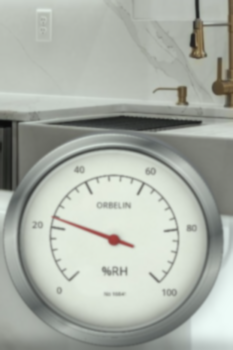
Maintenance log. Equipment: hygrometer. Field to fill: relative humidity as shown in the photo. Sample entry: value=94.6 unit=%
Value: value=24 unit=%
